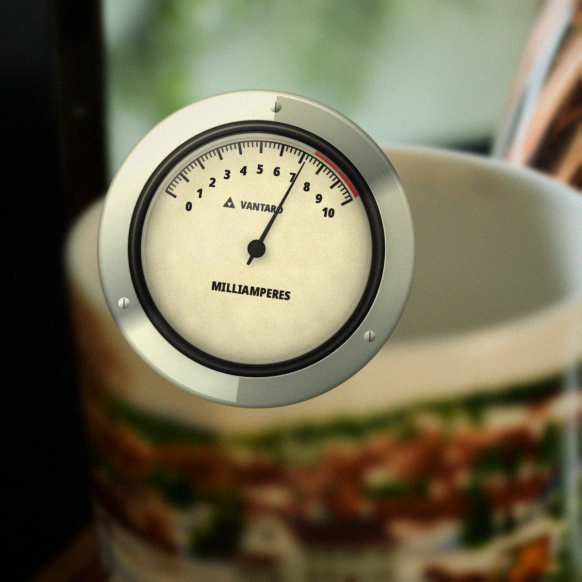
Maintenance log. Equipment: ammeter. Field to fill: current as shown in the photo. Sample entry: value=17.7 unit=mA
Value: value=7.2 unit=mA
